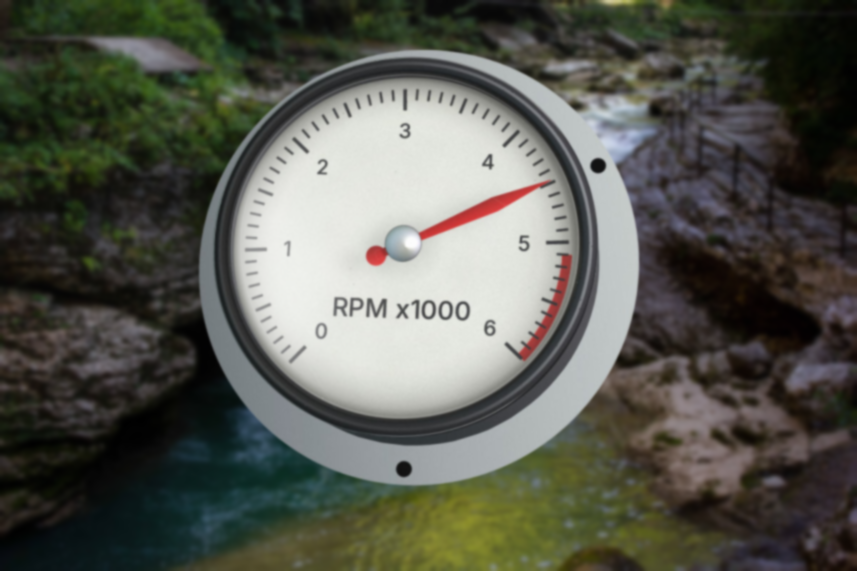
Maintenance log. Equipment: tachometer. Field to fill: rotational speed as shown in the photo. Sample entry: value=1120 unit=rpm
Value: value=4500 unit=rpm
